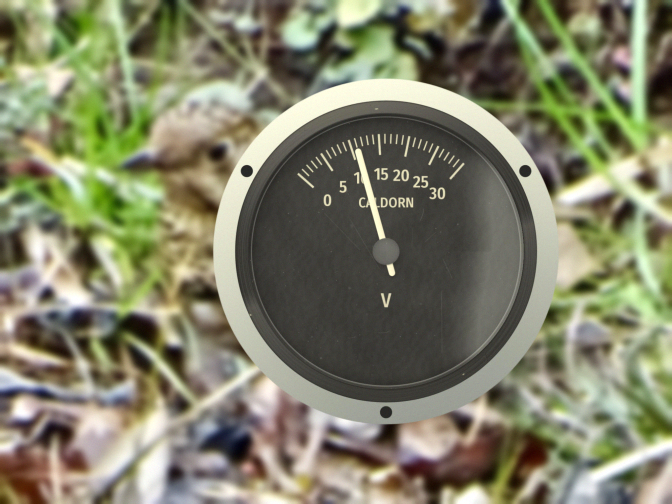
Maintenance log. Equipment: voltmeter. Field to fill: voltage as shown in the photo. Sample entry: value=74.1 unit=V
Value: value=11 unit=V
